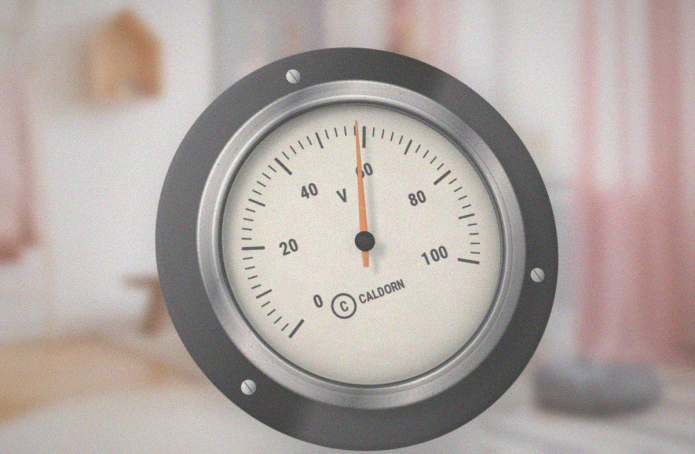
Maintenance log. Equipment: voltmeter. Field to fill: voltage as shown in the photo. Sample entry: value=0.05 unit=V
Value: value=58 unit=V
